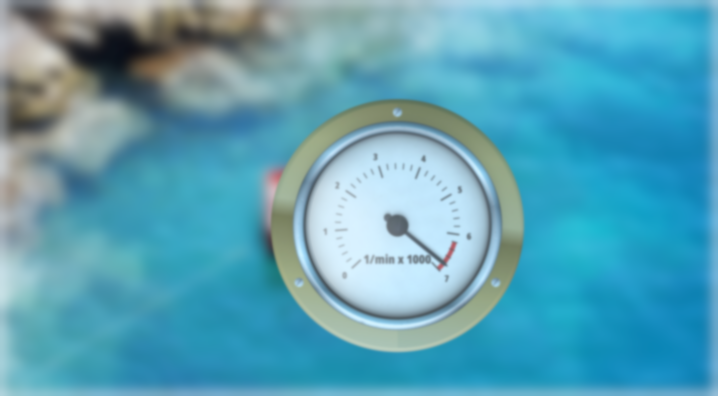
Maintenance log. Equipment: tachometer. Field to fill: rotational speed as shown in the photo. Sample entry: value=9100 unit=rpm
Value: value=6800 unit=rpm
